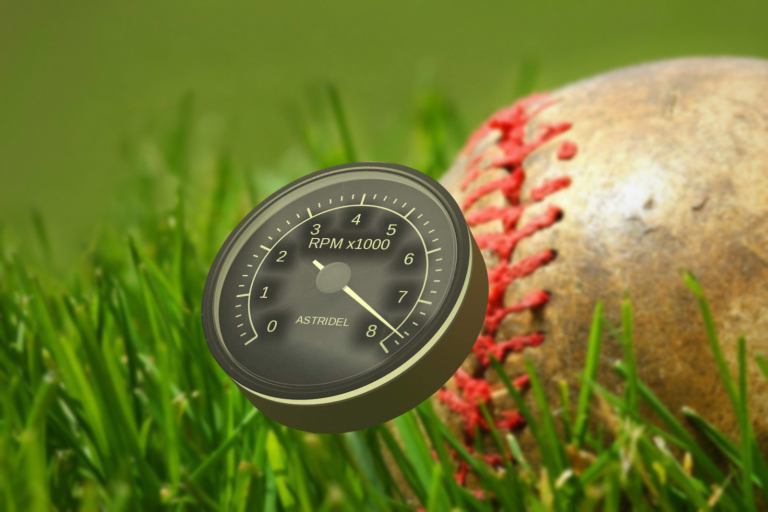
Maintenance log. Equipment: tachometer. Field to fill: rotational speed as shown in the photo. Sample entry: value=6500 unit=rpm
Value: value=7700 unit=rpm
